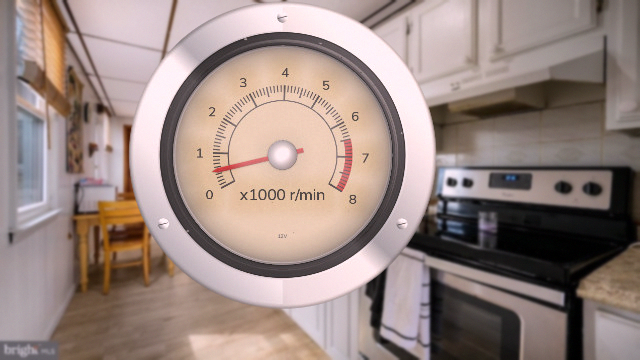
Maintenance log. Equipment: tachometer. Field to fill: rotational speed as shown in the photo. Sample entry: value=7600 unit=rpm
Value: value=500 unit=rpm
